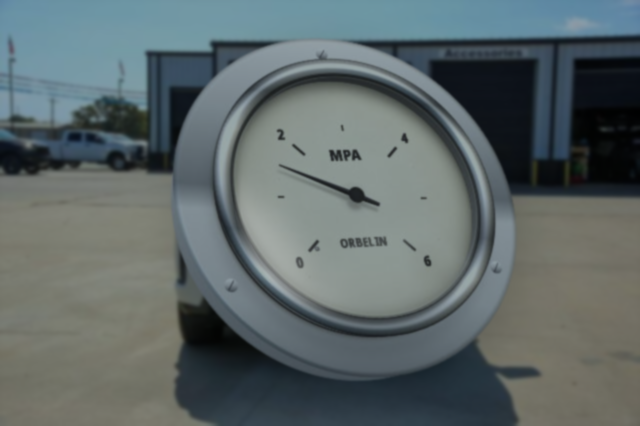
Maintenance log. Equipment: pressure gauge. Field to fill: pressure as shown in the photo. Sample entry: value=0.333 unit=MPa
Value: value=1.5 unit=MPa
